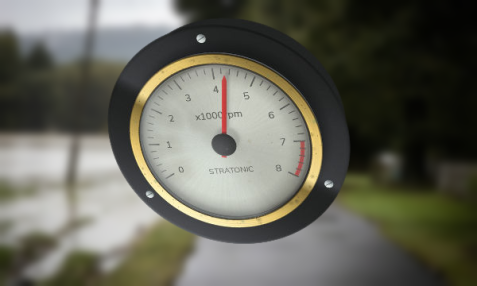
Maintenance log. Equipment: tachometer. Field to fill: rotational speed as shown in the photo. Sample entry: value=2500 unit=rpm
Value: value=4300 unit=rpm
